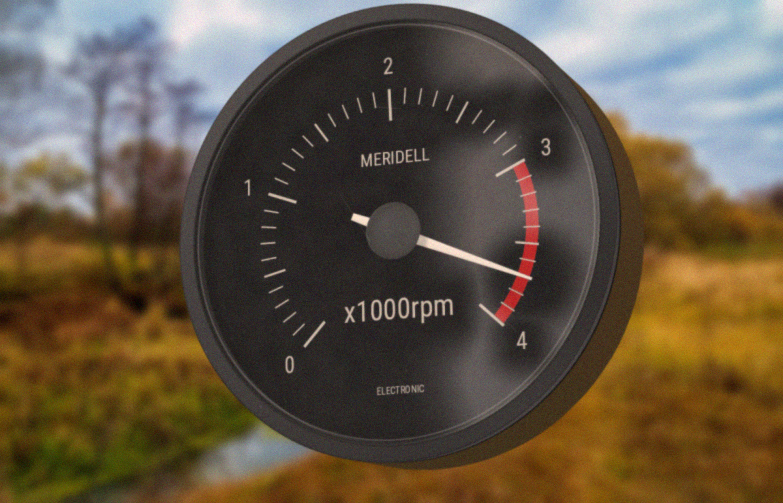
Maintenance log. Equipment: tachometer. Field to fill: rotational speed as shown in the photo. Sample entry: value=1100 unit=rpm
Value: value=3700 unit=rpm
